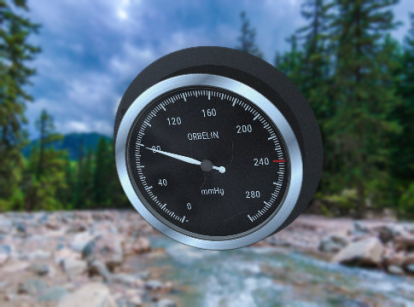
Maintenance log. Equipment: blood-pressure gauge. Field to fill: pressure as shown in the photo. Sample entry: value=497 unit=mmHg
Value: value=80 unit=mmHg
